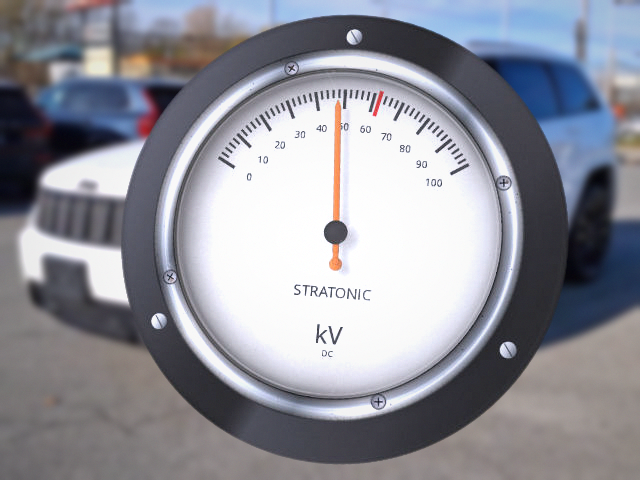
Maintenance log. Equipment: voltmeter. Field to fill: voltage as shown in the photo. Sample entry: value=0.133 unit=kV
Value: value=48 unit=kV
